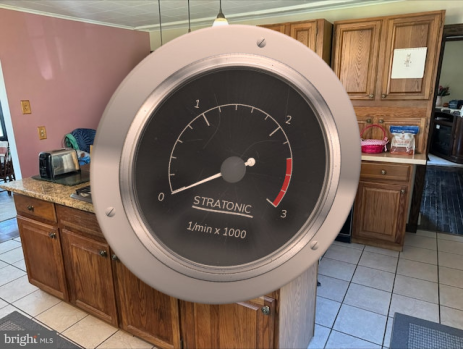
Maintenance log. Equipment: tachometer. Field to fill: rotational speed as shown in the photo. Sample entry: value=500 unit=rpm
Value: value=0 unit=rpm
